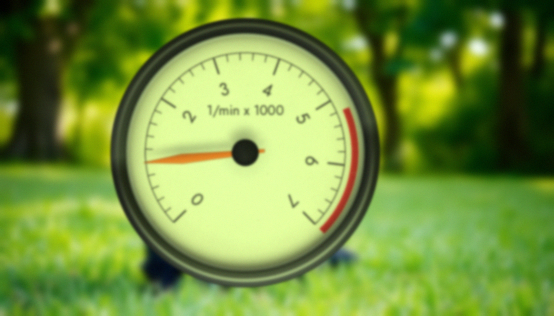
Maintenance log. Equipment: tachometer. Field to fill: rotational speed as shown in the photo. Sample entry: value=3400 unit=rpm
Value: value=1000 unit=rpm
